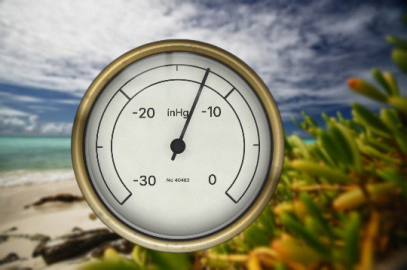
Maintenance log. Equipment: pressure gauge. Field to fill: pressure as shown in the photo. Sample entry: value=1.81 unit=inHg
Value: value=-12.5 unit=inHg
